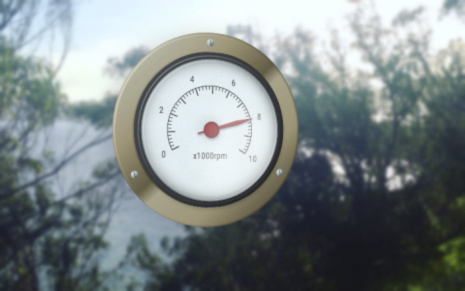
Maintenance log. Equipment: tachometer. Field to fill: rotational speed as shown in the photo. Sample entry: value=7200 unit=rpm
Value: value=8000 unit=rpm
